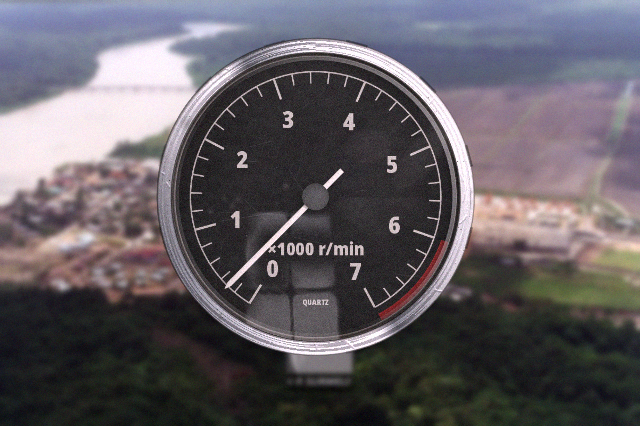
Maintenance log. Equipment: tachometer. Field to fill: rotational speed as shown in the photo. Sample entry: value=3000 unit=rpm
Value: value=300 unit=rpm
